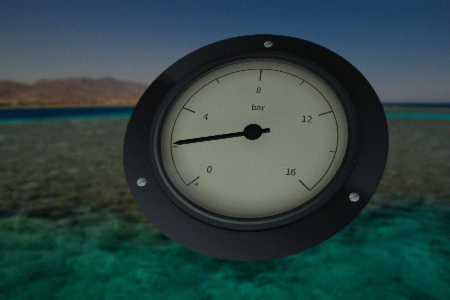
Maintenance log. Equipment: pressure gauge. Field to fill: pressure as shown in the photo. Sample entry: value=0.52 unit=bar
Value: value=2 unit=bar
